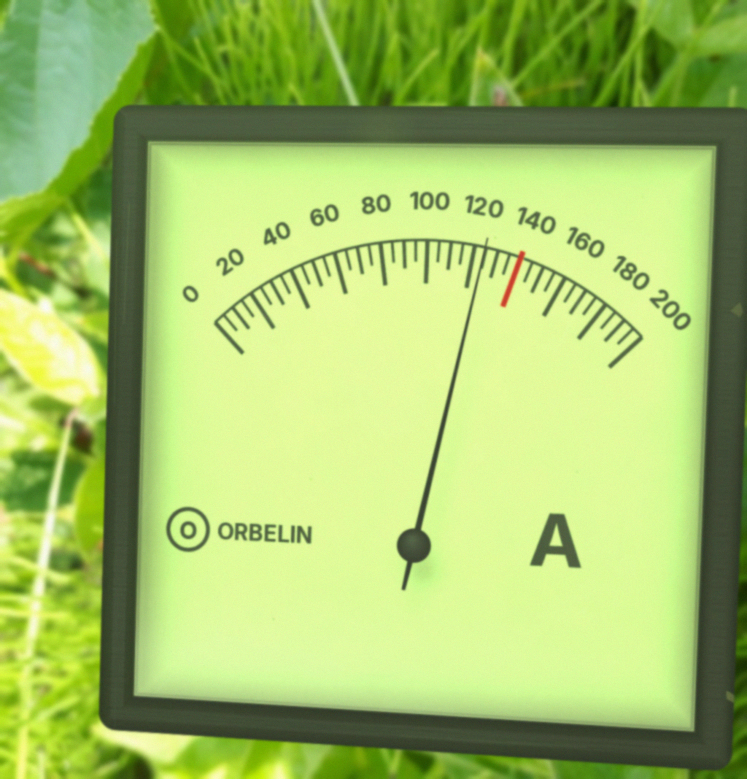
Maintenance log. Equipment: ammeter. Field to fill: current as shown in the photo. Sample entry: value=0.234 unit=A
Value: value=125 unit=A
